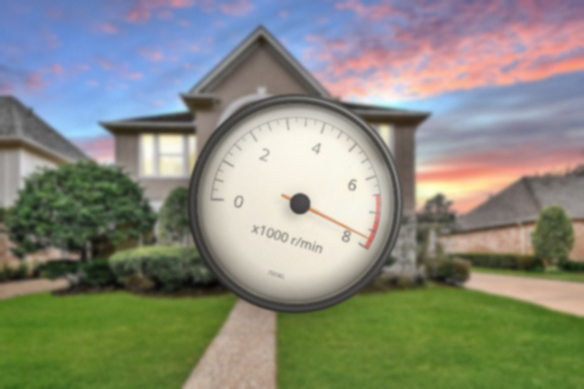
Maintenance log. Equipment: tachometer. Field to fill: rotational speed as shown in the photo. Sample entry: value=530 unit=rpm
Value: value=7750 unit=rpm
